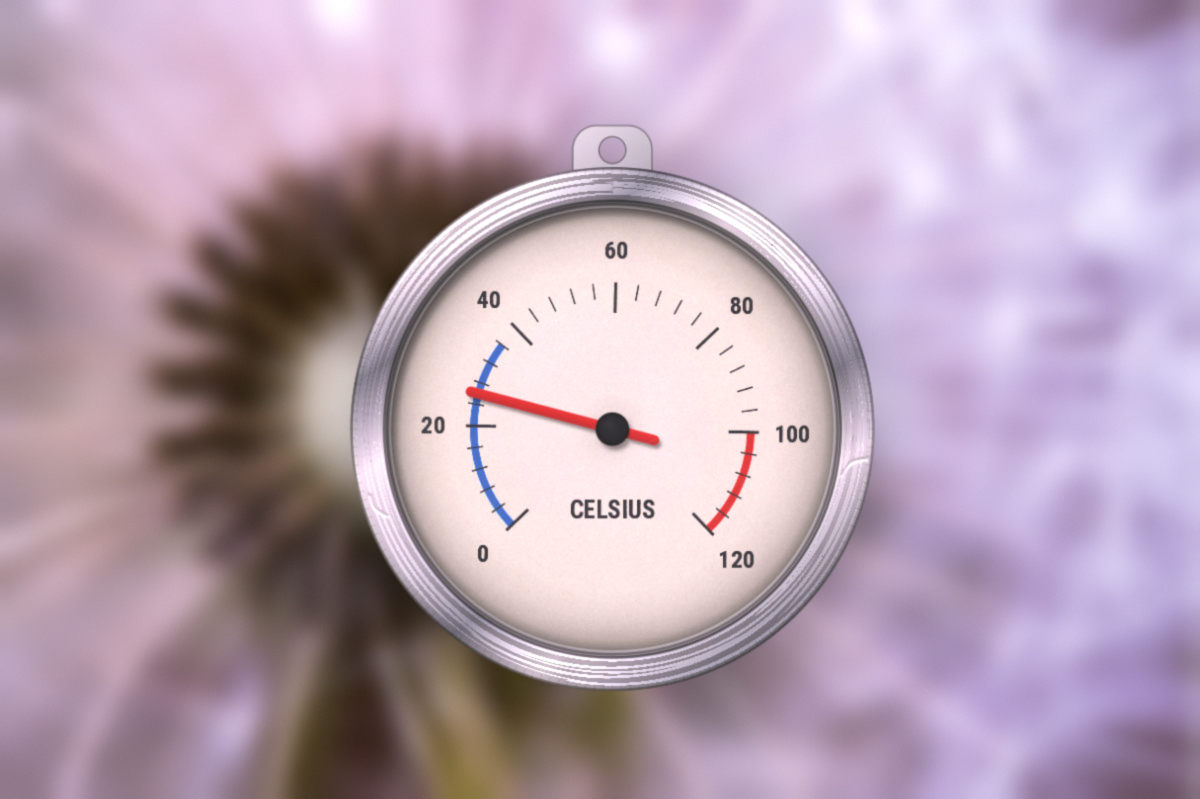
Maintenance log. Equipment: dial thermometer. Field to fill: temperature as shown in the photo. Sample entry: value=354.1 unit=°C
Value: value=26 unit=°C
